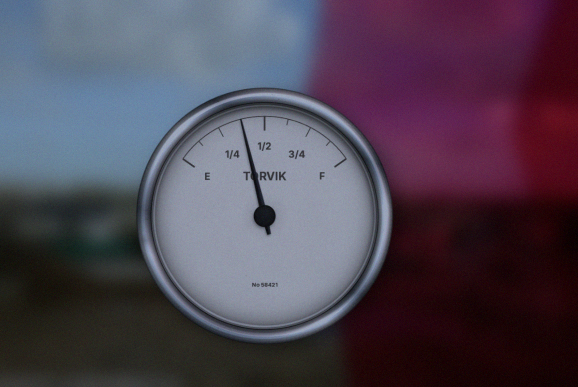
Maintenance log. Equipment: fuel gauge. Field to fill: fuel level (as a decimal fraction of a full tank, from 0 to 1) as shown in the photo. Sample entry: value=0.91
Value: value=0.375
